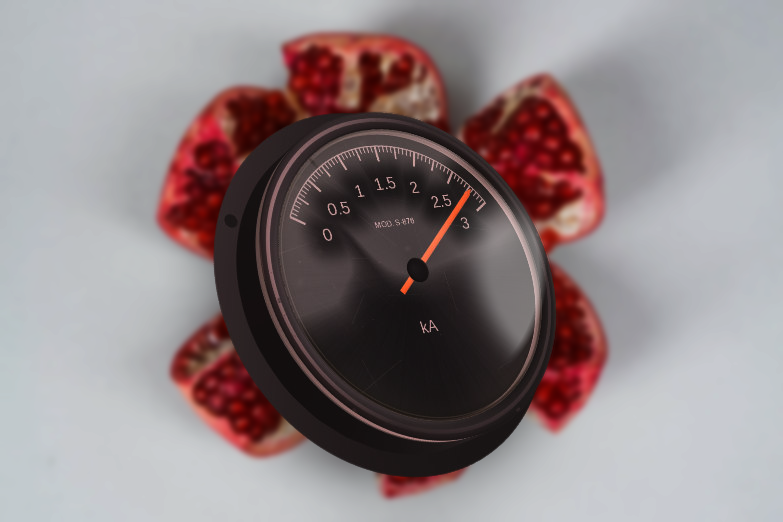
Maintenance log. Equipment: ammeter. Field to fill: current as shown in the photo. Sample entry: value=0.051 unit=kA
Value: value=2.75 unit=kA
